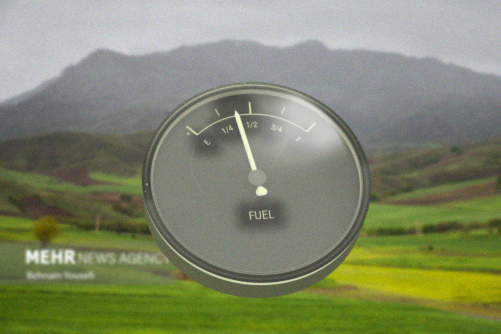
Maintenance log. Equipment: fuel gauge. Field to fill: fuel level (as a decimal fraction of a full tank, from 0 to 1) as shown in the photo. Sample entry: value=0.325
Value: value=0.375
